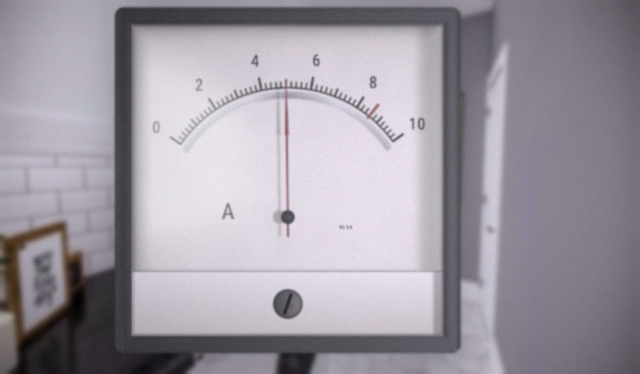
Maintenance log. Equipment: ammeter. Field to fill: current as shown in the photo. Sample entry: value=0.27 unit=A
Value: value=5 unit=A
